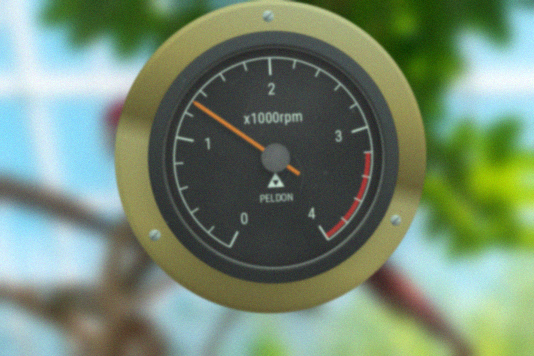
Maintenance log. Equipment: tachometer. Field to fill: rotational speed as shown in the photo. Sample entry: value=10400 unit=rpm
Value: value=1300 unit=rpm
